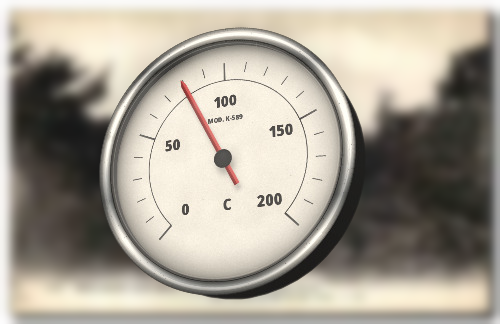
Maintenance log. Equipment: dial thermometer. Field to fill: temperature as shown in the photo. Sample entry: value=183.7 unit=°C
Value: value=80 unit=°C
